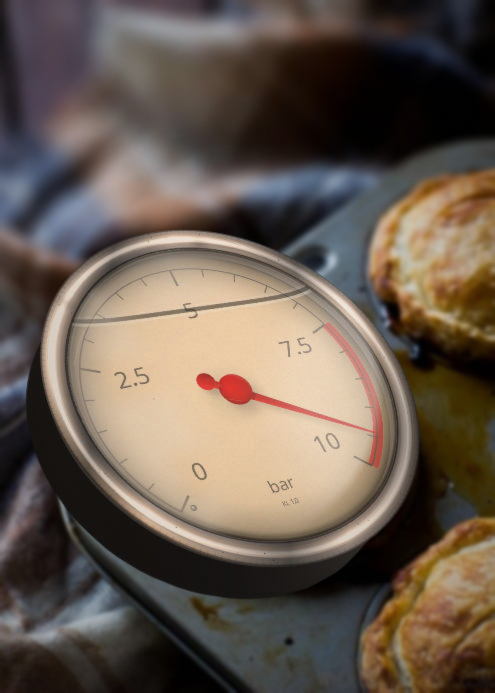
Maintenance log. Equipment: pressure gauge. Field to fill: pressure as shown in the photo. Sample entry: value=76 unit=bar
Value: value=9.5 unit=bar
